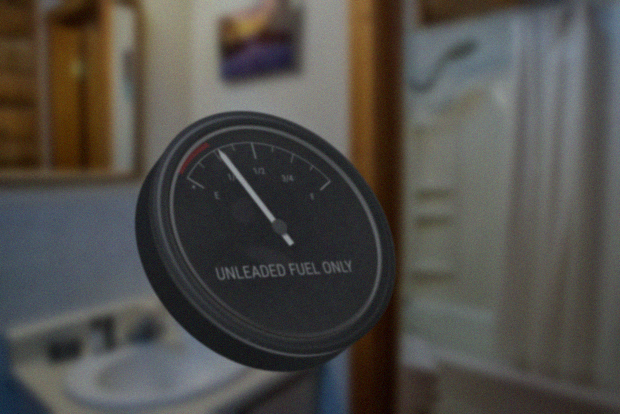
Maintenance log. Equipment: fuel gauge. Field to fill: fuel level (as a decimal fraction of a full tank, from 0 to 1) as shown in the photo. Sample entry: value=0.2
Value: value=0.25
